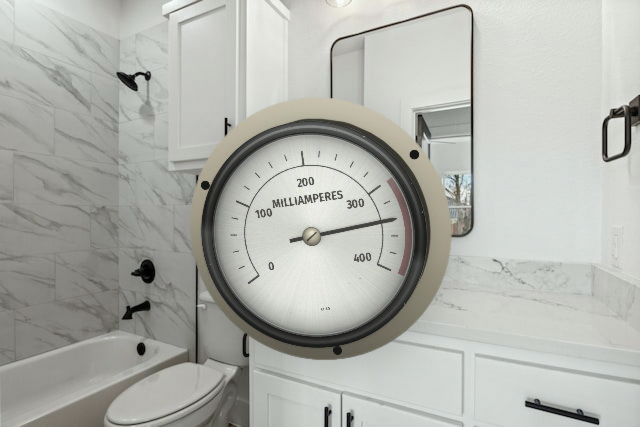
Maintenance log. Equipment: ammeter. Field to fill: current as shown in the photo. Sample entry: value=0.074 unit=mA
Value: value=340 unit=mA
